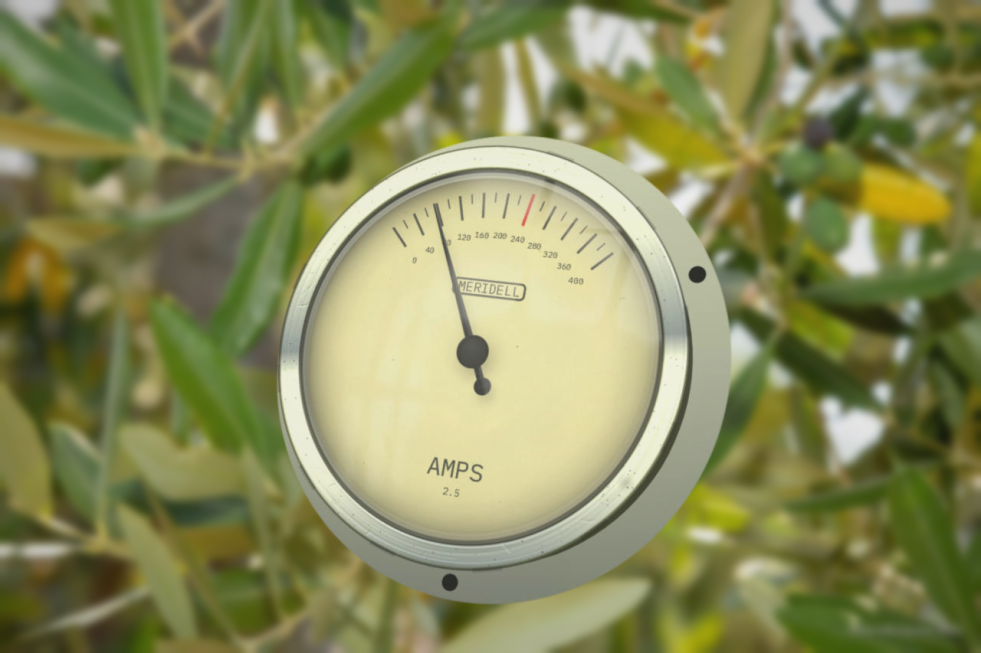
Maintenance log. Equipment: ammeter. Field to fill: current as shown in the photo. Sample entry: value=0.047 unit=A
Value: value=80 unit=A
